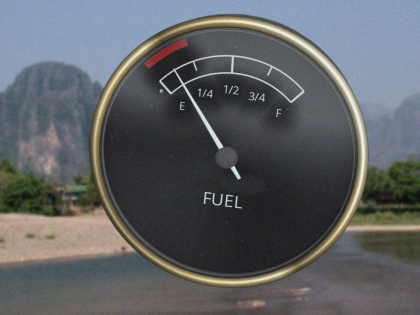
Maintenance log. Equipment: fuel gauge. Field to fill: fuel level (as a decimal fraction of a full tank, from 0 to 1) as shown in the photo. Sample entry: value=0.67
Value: value=0.125
